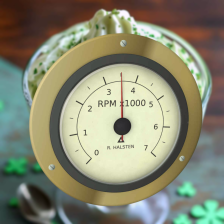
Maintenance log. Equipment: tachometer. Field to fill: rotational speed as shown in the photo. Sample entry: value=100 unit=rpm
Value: value=3500 unit=rpm
